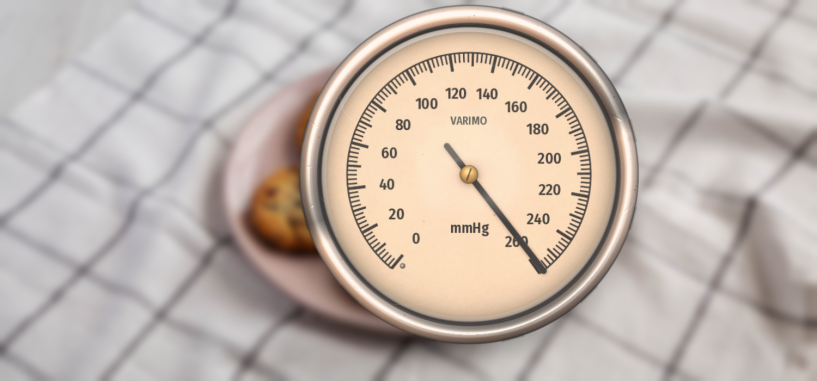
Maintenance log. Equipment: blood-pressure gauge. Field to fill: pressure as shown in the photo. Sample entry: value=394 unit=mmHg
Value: value=258 unit=mmHg
